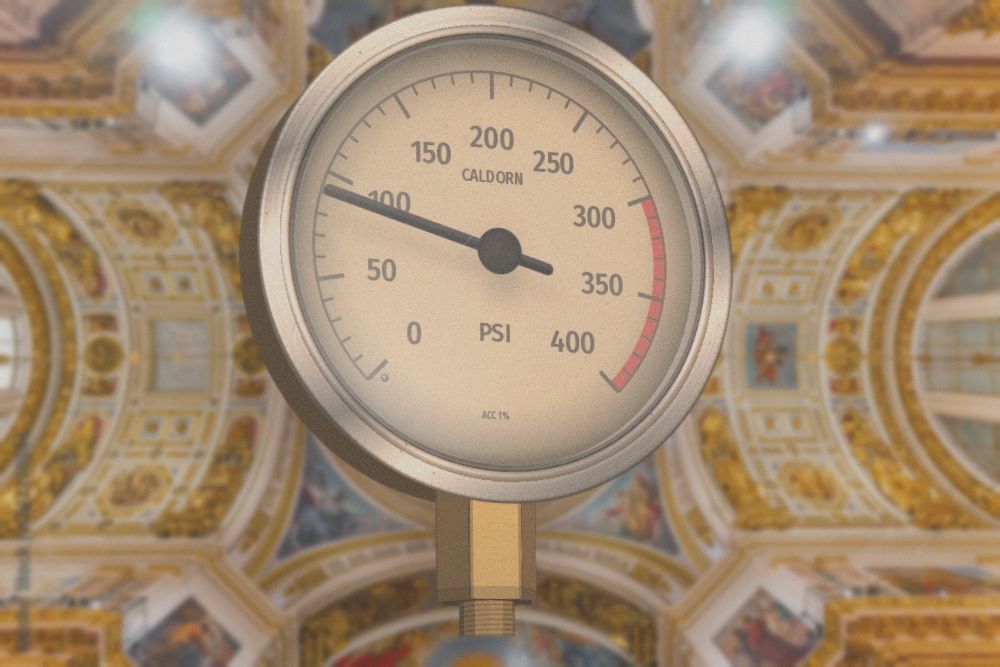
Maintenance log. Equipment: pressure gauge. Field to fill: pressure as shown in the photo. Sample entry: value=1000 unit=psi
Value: value=90 unit=psi
